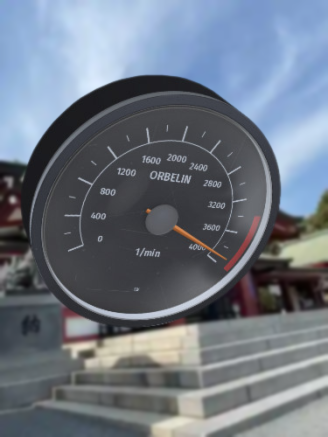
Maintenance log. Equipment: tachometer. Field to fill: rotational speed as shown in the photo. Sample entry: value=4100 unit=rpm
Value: value=3900 unit=rpm
